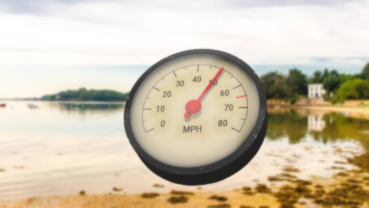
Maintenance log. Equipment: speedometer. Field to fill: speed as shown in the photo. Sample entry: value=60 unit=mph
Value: value=50 unit=mph
